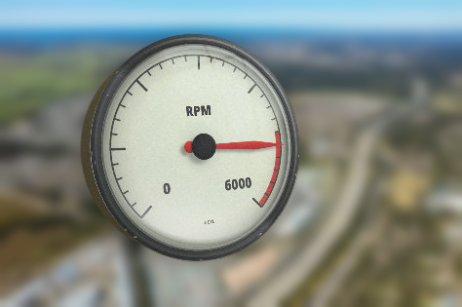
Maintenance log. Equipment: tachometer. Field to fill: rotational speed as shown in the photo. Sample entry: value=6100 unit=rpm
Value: value=5000 unit=rpm
